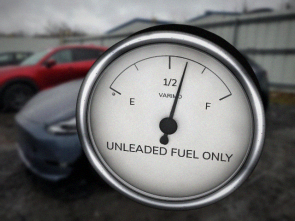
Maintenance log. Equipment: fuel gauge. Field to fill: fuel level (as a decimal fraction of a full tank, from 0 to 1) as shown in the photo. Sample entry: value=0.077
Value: value=0.625
